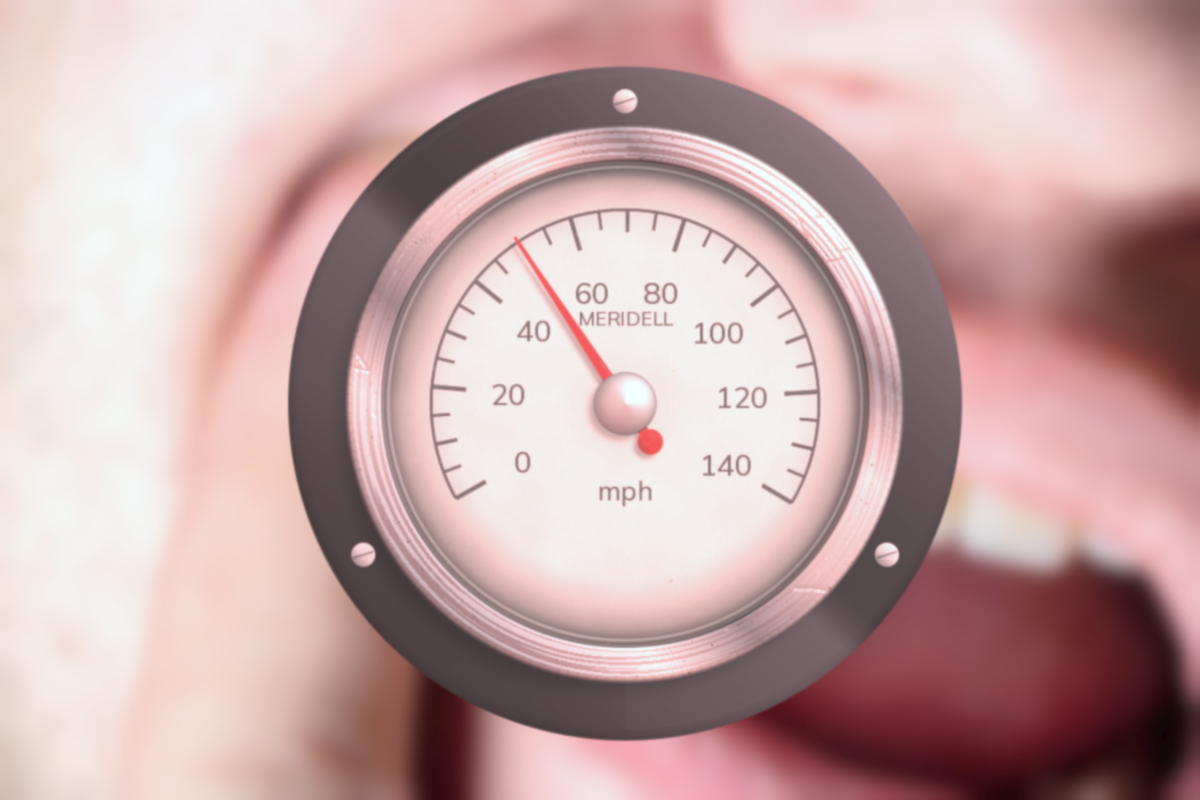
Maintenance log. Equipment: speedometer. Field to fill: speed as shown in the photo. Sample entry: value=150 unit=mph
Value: value=50 unit=mph
